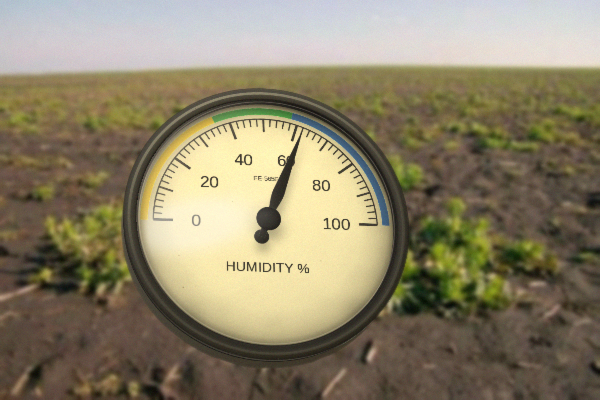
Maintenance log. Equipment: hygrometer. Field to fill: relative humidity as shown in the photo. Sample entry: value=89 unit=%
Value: value=62 unit=%
